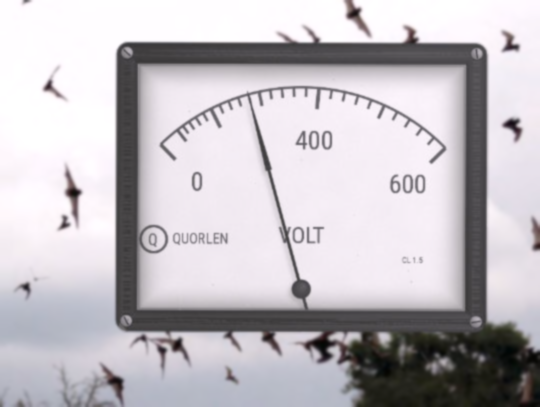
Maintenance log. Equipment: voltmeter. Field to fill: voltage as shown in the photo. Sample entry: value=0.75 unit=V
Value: value=280 unit=V
